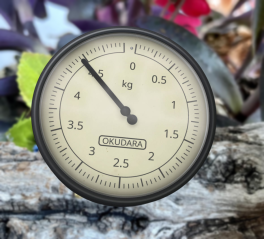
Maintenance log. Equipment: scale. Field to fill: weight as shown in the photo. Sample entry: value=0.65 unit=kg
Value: value=4.45 unit=kg
